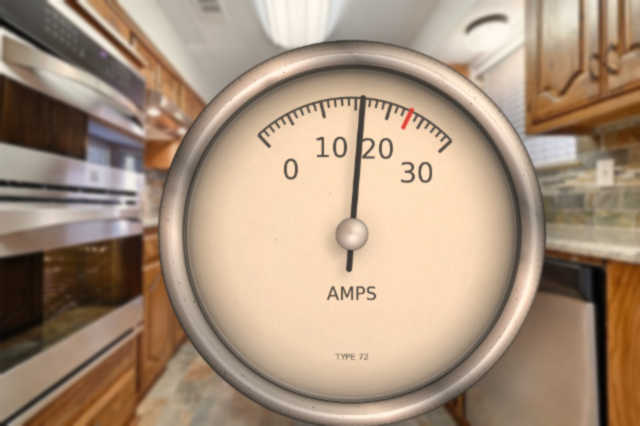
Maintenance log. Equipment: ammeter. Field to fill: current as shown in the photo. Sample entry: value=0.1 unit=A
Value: value=16 unit=A
